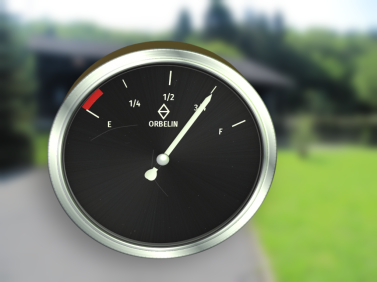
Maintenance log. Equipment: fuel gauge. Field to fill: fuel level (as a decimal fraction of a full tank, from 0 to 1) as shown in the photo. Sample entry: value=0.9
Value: value=0.75
